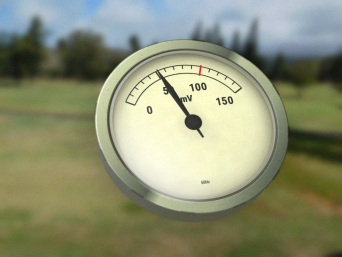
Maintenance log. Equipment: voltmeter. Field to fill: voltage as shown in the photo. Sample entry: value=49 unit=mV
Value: value=50 unit=mV
